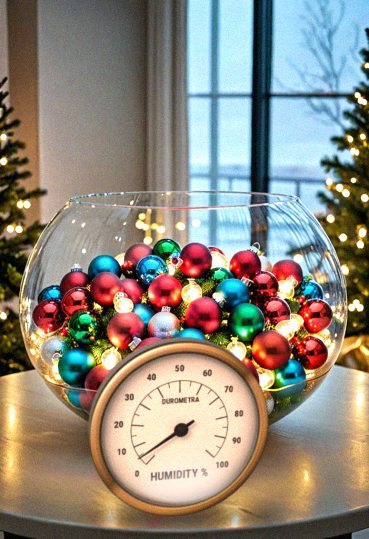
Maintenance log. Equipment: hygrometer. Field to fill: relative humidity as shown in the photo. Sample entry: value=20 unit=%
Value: value=5 unit=%
